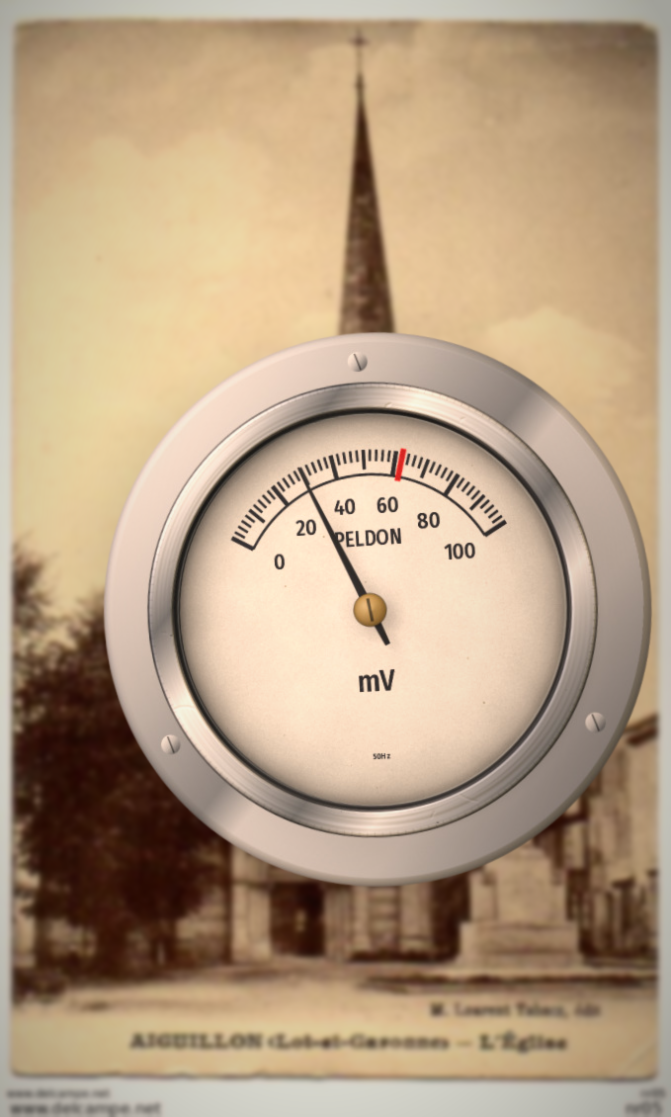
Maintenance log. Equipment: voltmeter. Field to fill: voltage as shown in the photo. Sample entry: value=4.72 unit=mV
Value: value=30 unit=mV
